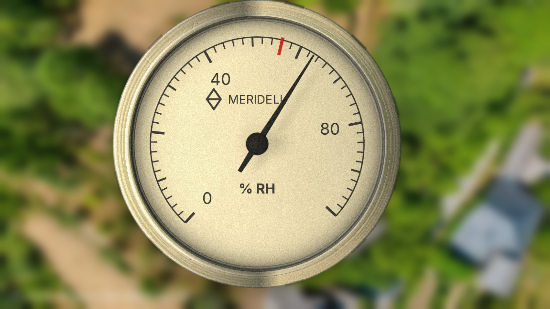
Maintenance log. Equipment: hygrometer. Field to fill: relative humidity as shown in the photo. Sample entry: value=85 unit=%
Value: value=63 unit=%
